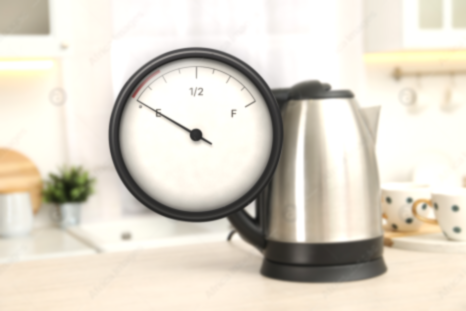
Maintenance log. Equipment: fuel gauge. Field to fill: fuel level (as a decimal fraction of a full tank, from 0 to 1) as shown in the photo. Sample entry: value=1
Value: value=0
